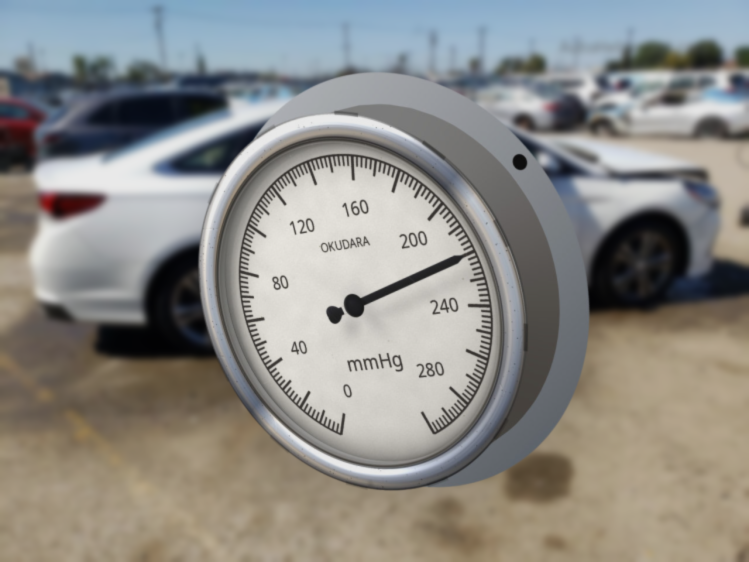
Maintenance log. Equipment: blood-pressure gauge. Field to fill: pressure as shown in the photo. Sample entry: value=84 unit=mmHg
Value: value=220 unit=mmHg
